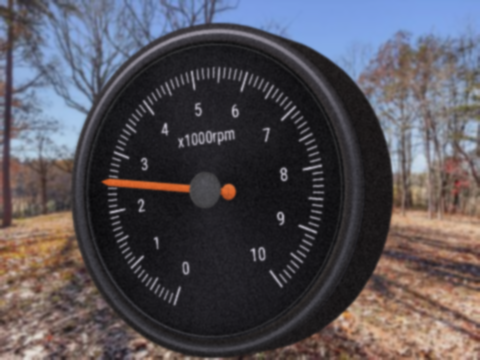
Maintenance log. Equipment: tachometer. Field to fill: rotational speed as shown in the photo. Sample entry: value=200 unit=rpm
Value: value=2500 unit=rpm
